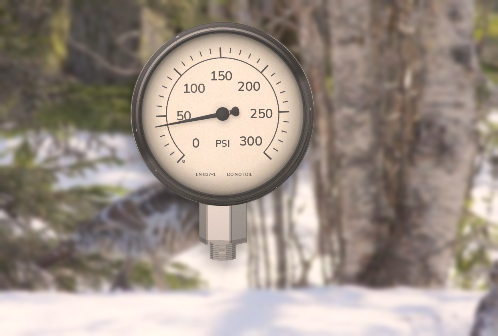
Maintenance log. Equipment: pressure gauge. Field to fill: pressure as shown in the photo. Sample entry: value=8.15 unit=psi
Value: value=40 unit=psi
